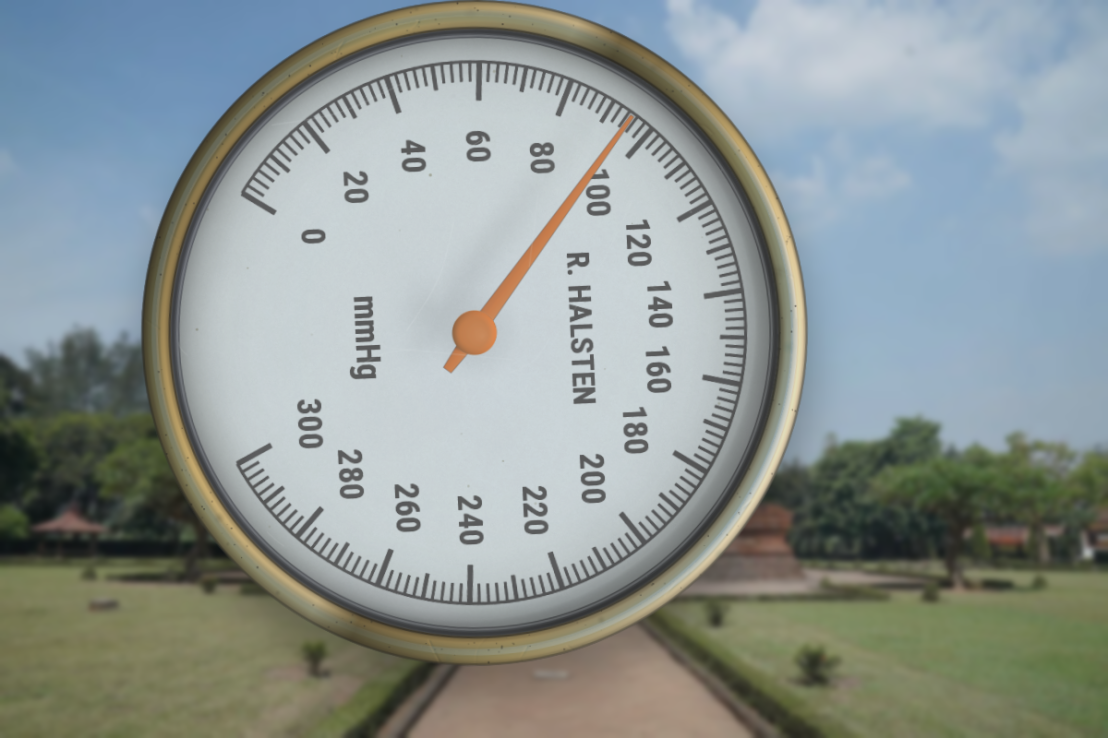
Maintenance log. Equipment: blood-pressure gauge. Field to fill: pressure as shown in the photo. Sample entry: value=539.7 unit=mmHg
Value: value=95 unit=mmHg
